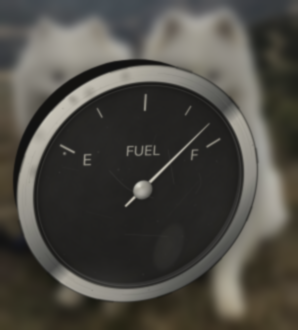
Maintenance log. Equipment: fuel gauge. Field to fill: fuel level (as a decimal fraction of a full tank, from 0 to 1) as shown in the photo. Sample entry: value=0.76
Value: value=0.875
